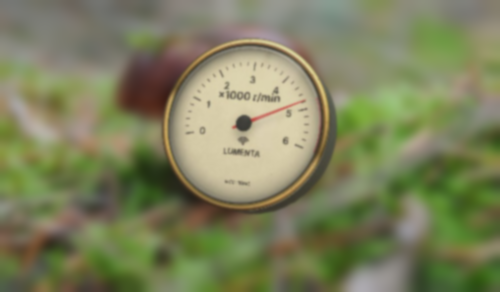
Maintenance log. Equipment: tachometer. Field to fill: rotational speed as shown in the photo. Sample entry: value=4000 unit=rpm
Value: value=4800 unit=rpm
